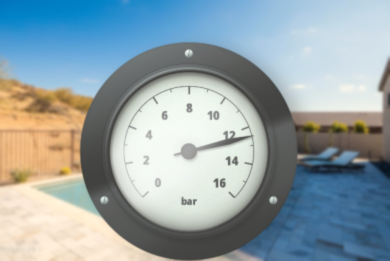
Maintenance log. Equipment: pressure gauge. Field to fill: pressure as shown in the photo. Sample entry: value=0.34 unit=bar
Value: value=12.5 unit=bar
